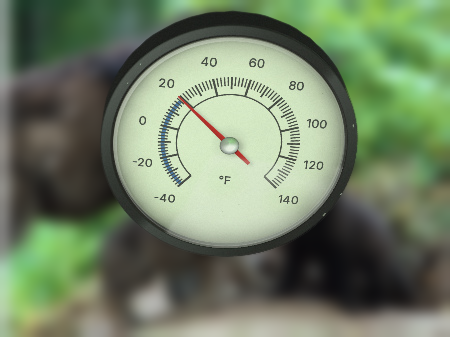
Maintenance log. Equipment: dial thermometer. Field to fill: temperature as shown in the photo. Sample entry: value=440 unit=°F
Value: value=20 unit=°F
